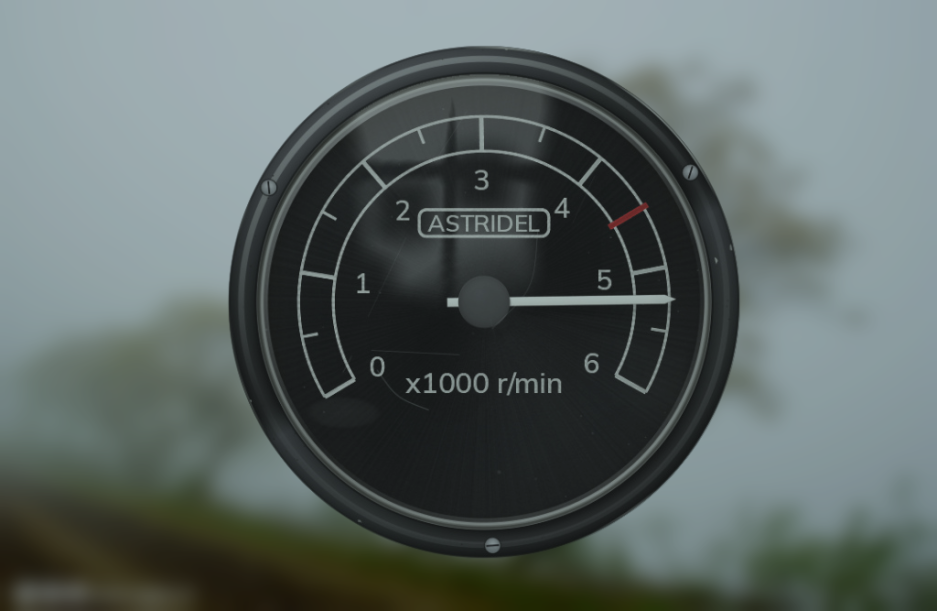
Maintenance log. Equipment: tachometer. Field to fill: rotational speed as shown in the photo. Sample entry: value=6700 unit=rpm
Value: value=5250 unit=rpm
